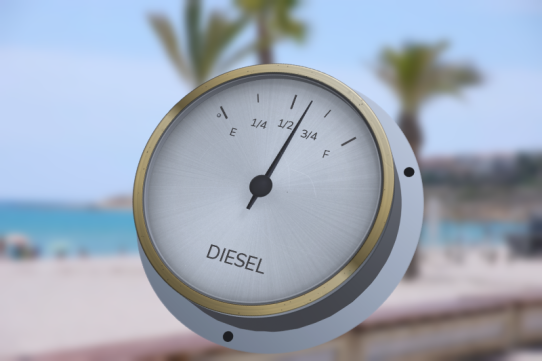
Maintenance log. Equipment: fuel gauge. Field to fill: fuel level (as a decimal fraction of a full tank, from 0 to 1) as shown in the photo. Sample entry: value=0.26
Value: value=0.625
